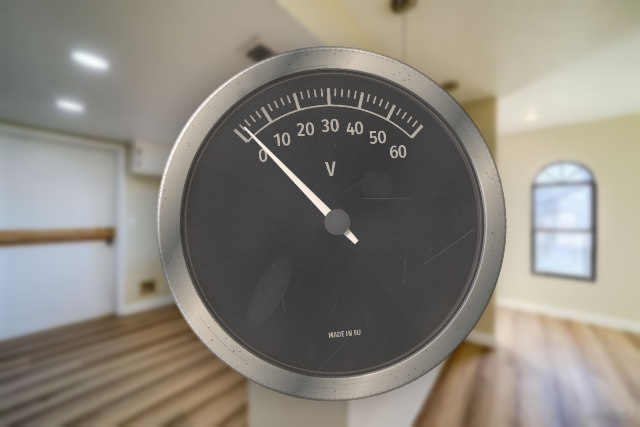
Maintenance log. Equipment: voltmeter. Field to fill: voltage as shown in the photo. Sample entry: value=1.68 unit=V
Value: value=2 unit=V
